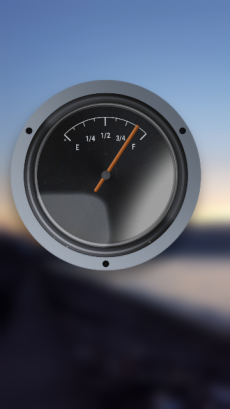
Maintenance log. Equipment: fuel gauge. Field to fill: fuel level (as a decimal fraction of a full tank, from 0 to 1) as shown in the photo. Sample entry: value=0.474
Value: value=0.875
